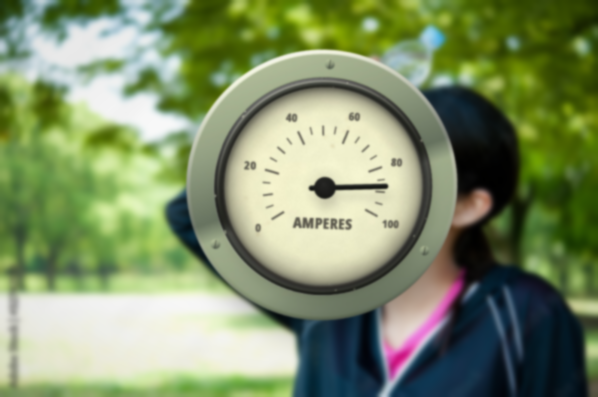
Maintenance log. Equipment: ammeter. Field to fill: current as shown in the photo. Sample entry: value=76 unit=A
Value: value=87.5 unit=A
